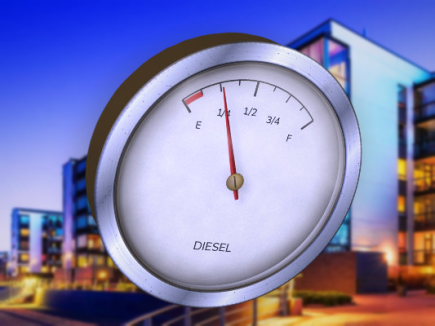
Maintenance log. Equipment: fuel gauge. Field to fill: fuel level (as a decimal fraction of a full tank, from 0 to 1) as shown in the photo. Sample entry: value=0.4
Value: value=0.25
